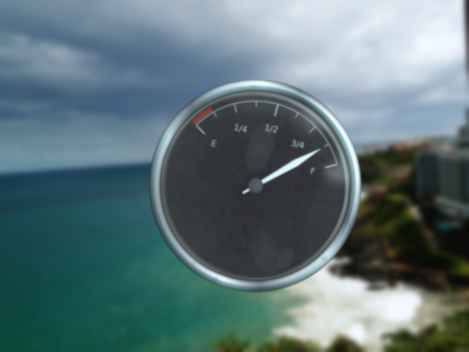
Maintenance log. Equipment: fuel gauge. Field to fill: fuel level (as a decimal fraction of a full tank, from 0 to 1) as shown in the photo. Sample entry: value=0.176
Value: value=0.875
